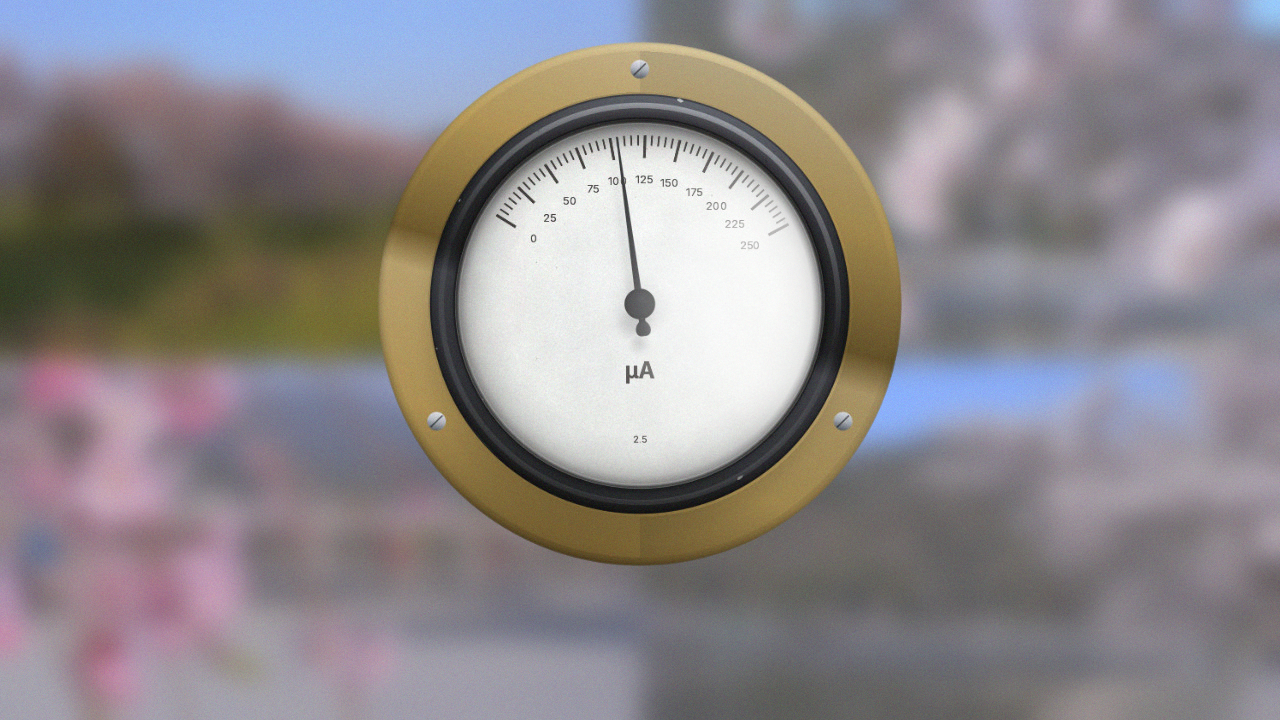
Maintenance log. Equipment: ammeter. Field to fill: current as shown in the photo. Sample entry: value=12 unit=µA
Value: value=105 unit=µA
